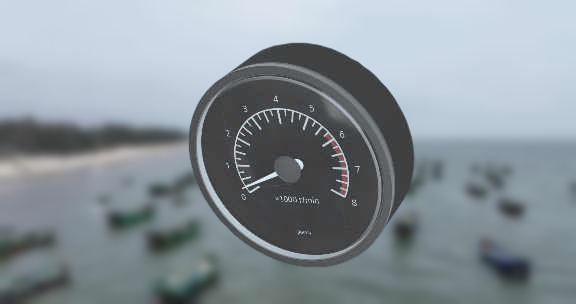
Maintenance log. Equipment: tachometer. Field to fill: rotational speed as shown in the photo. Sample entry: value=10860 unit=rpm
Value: value=250 unit=rpm
